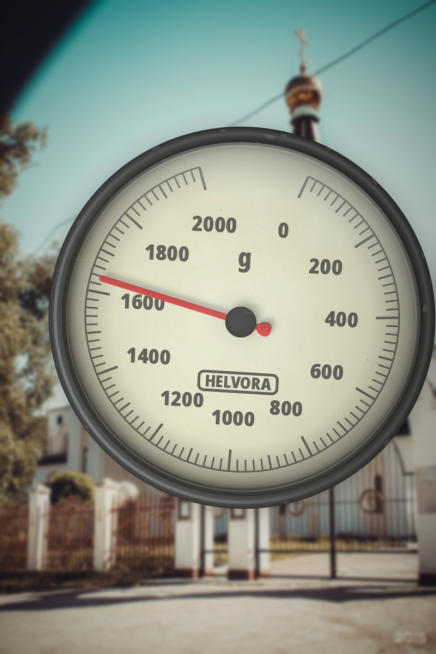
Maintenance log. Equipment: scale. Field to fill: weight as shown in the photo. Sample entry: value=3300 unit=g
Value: value=1640 unit=g
